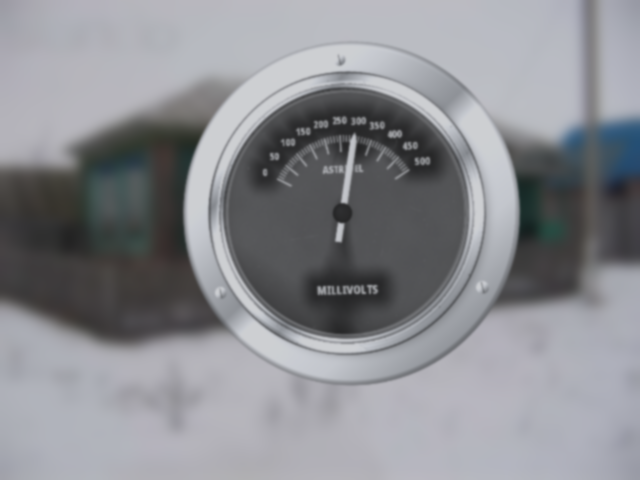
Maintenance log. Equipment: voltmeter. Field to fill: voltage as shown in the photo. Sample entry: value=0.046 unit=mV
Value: value=300 unit=mV
